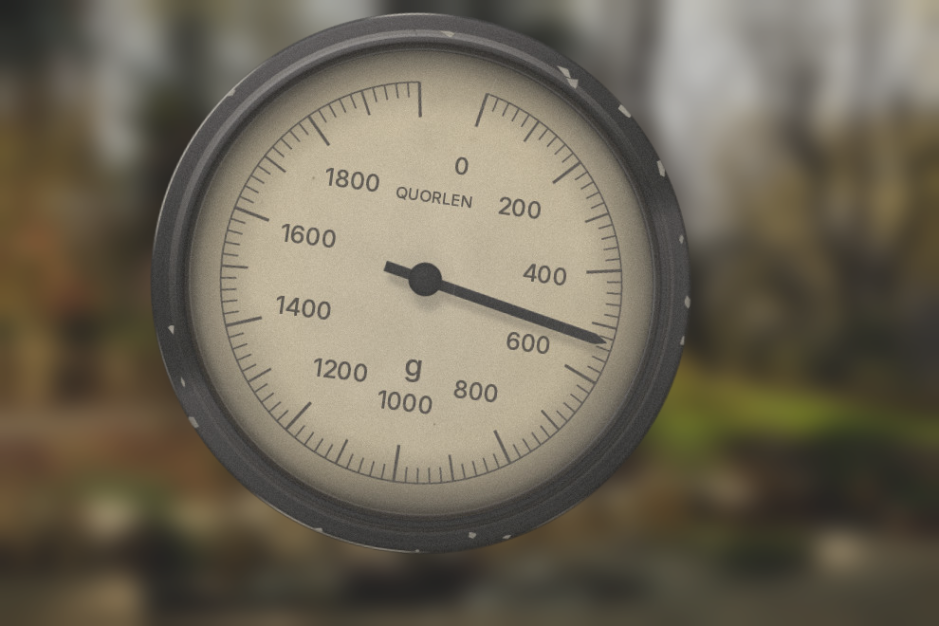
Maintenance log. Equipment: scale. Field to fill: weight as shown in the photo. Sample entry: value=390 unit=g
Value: value=530 unit=g
